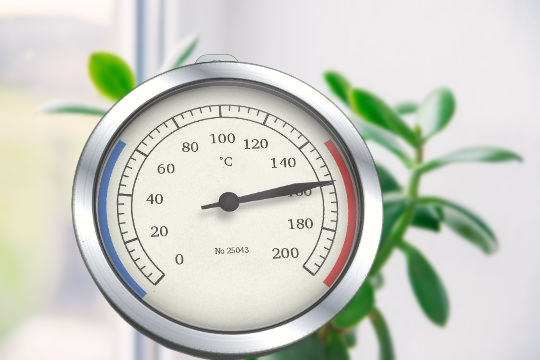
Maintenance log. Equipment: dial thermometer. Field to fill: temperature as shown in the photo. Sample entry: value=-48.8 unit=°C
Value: value=160 unit=°C
